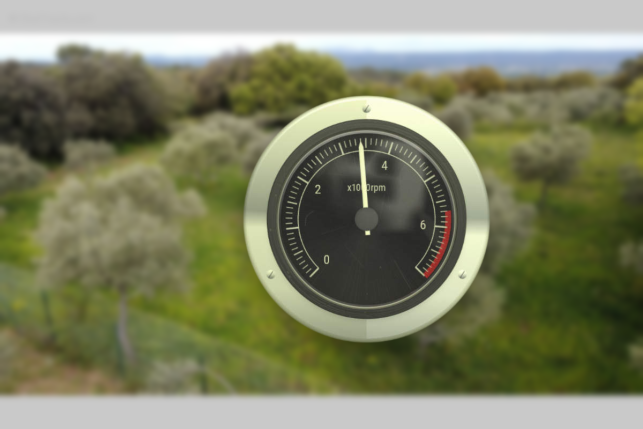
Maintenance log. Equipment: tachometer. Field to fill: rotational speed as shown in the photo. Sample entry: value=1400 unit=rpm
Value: value=3400 unit=rpm
